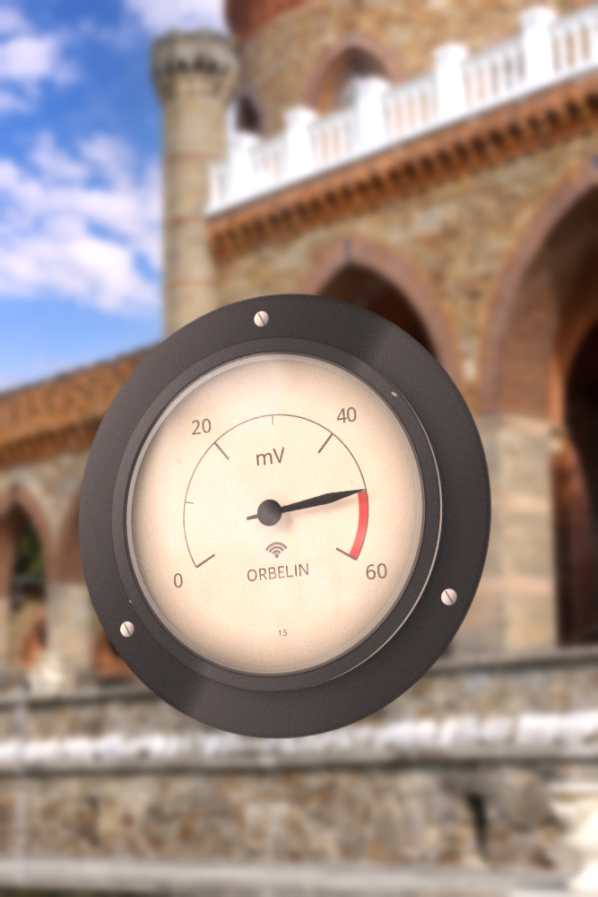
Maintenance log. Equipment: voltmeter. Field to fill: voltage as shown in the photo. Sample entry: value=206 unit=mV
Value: value=50 unit=mV
